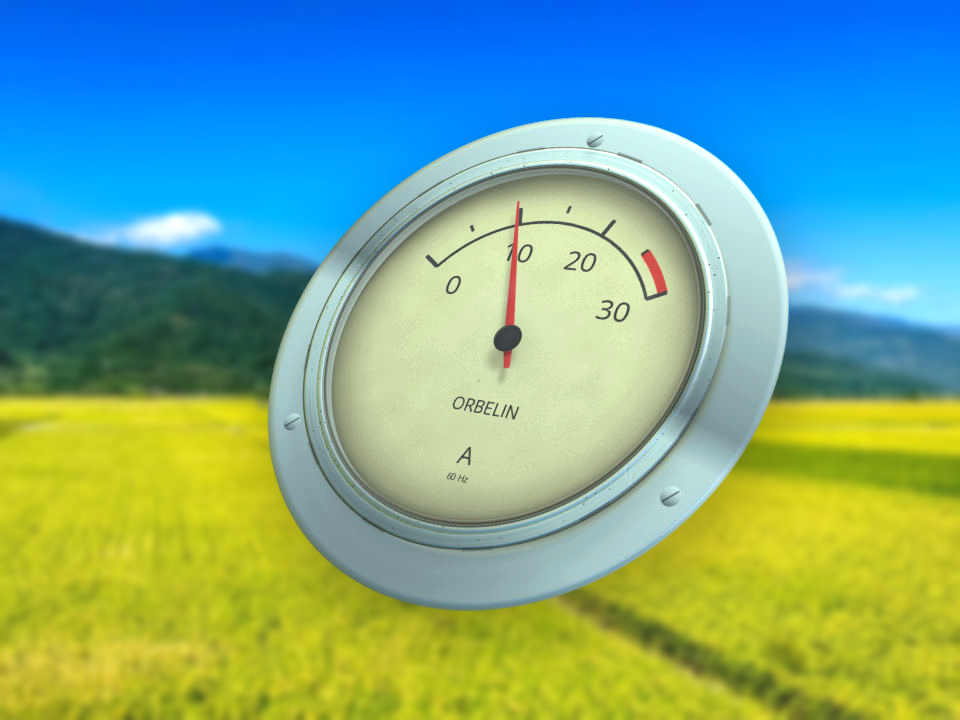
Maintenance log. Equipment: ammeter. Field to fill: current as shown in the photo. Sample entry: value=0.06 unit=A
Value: value=10 unit=A
